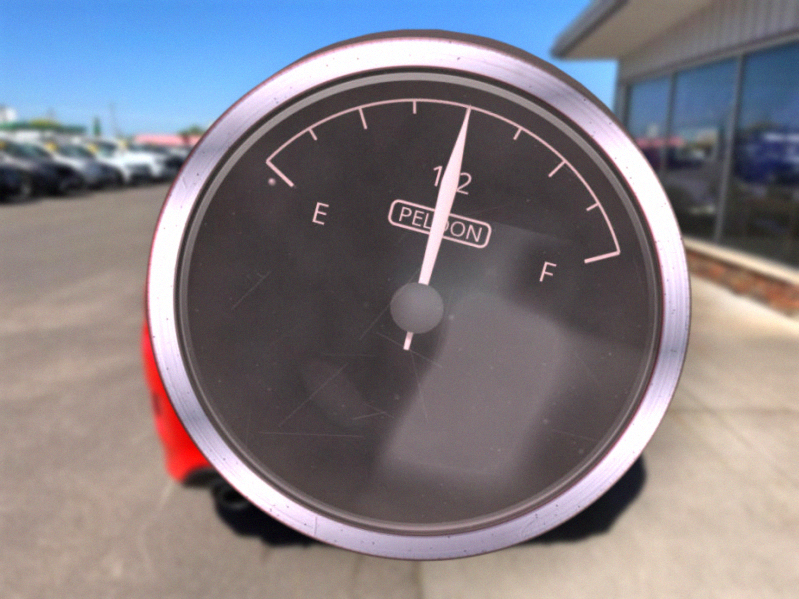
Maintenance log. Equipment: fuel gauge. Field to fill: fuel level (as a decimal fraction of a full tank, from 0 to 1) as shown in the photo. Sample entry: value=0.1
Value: value=0.5
